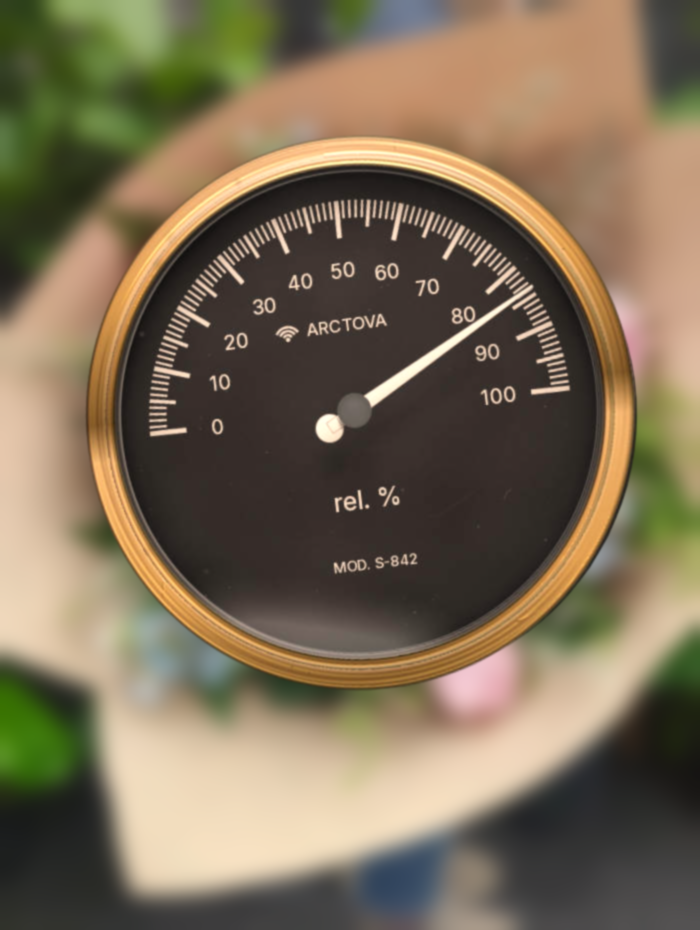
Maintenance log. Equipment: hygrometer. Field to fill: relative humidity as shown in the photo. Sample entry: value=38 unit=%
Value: value=84 unit=%
